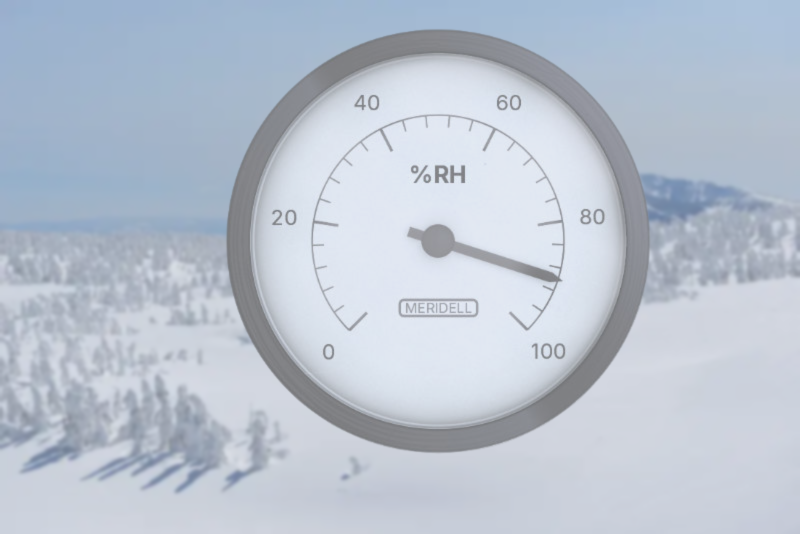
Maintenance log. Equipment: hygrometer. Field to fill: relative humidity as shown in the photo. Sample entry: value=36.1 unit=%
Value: value=90 unit=%
